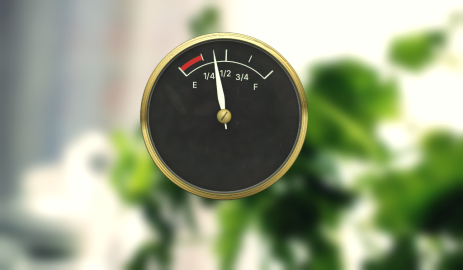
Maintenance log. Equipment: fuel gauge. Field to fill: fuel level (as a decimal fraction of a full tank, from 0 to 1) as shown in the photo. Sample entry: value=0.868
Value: value=0.375
